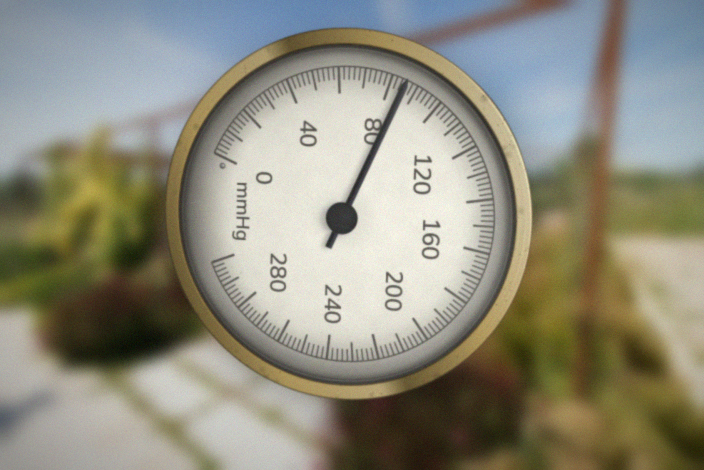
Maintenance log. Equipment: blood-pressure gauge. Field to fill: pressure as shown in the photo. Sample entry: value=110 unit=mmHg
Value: value=86 unit=mmHg
